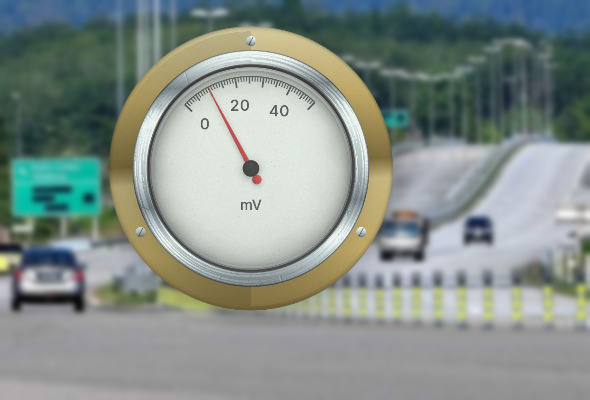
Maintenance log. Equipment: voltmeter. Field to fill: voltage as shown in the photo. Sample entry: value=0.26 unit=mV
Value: value=10 unit=mV
